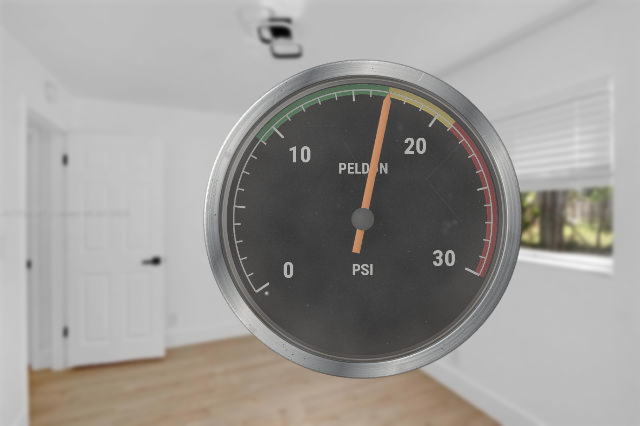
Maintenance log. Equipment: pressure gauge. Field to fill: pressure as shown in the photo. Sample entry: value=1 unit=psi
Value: value=17 unit=psi
